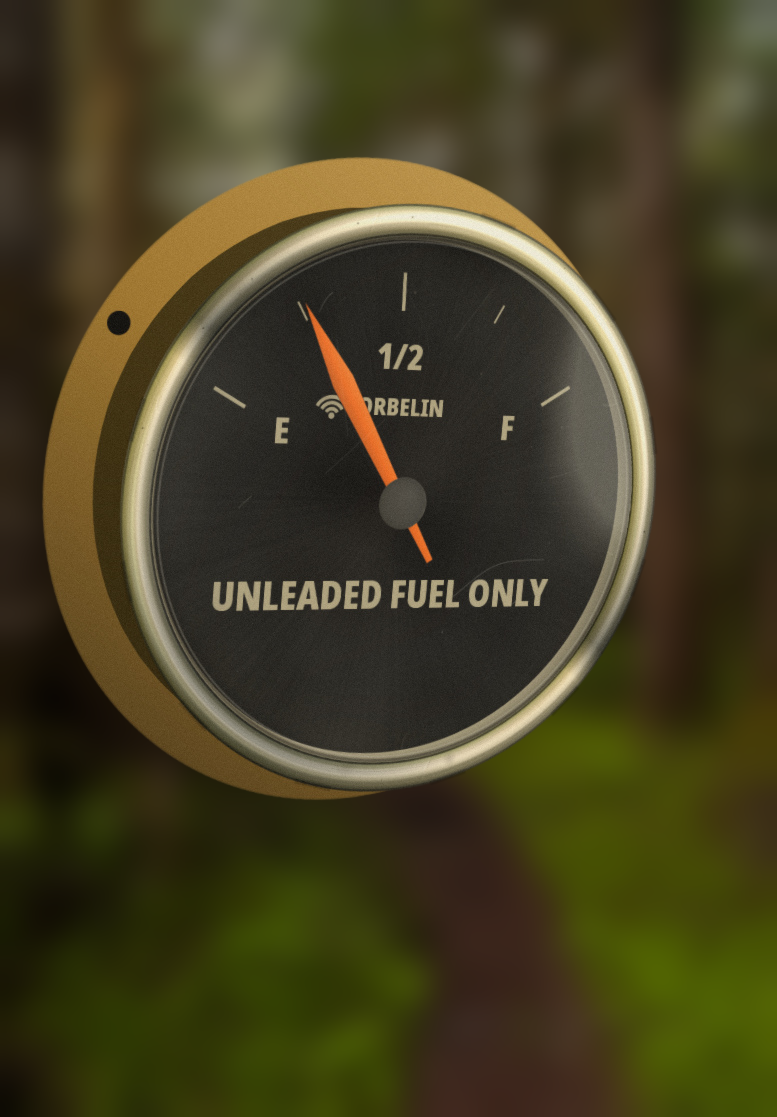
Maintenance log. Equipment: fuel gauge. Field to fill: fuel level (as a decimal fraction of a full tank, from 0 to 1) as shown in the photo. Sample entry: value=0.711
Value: value=0.25
